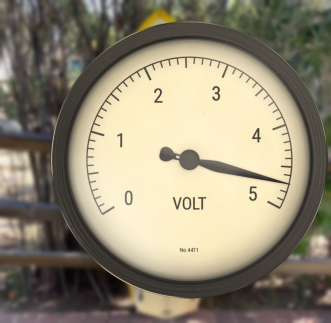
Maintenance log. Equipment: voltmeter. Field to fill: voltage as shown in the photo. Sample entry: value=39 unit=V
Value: value=4.7 unit=V
